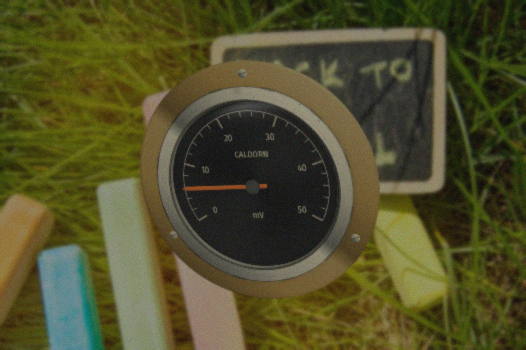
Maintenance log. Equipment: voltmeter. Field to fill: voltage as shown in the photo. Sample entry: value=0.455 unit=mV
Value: value=6 unit=mV
